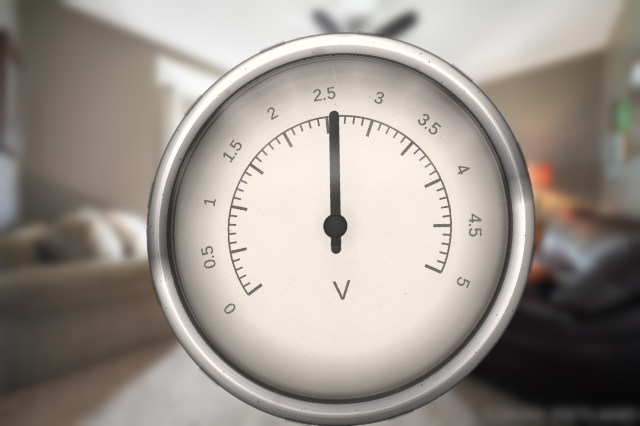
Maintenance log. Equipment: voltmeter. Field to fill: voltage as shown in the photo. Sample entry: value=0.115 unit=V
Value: value=2.6 unit=V
